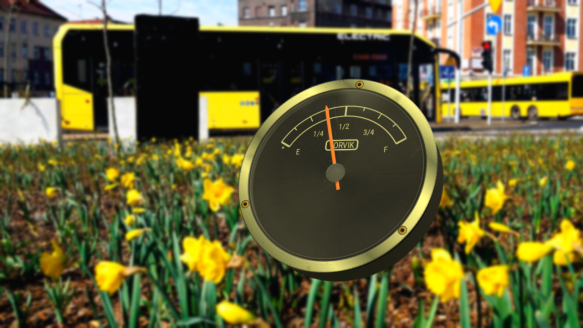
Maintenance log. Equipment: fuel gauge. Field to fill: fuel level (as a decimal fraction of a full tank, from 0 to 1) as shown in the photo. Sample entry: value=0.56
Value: value=0.375
